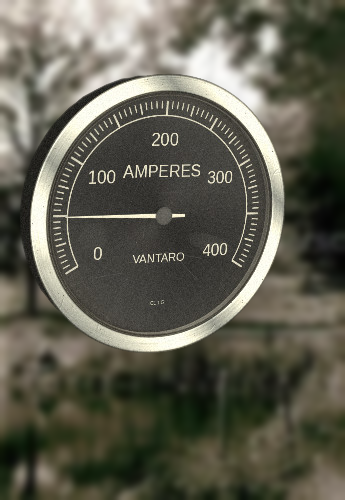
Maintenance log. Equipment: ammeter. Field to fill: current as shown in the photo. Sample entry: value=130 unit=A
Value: value=50 unit=A
